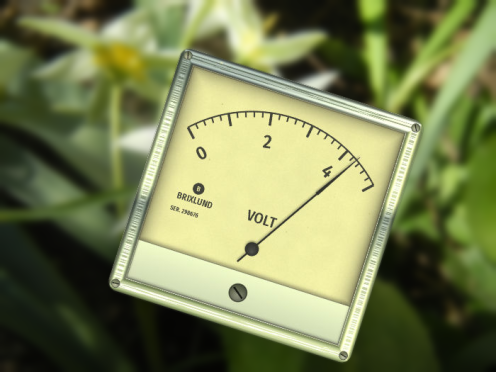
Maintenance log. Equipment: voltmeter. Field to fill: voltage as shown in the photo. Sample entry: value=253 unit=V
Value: value=4.3 unit=V
